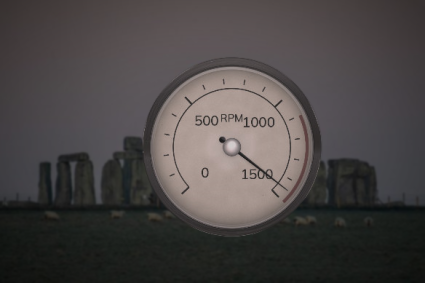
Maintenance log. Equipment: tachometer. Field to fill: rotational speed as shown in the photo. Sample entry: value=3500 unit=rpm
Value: value=1450 unit=rpm
